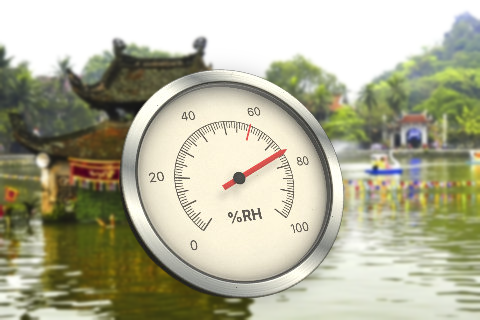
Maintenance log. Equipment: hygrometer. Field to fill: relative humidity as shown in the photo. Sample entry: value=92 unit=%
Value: value=75 unit=%
